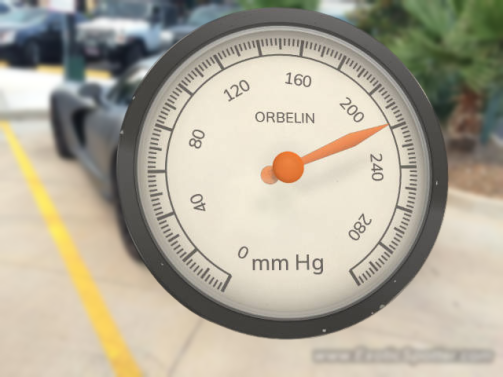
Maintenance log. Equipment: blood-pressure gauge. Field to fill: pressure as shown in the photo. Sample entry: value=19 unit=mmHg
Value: value=218 unit=mmHg
